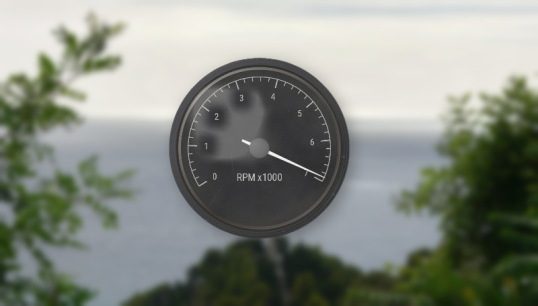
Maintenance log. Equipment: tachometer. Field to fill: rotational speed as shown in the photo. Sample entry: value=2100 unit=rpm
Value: value=6900 unit=rpm
